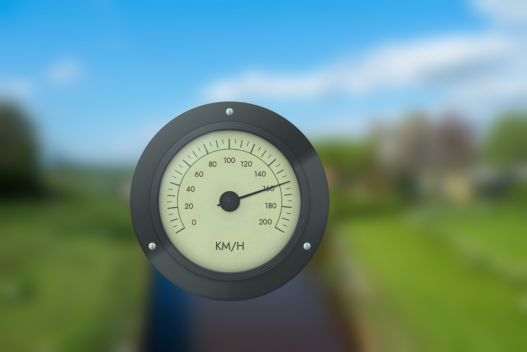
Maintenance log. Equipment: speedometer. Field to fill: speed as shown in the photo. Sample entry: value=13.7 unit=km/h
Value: value=160 unit=km/h
